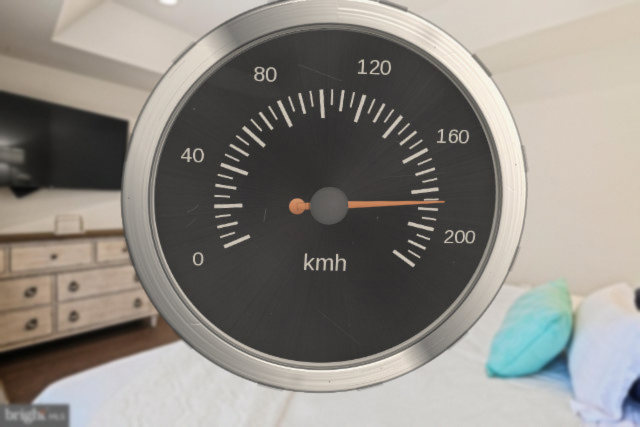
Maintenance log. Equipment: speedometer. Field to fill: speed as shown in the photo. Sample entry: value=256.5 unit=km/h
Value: value=185 unit=km/h
